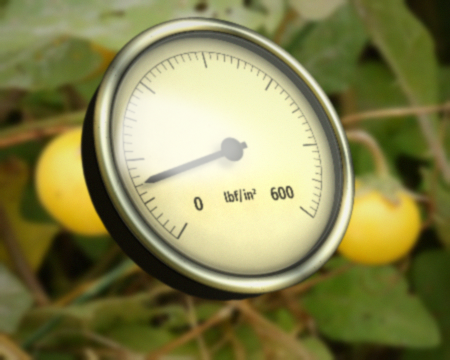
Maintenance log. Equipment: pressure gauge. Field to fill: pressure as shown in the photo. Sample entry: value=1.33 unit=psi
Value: value=70 unit=psi
